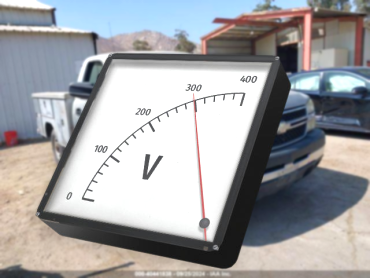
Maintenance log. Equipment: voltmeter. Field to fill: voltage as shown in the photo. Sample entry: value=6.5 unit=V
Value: value=300 unit=V
